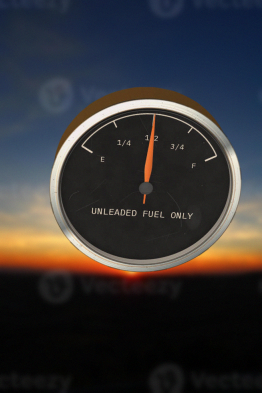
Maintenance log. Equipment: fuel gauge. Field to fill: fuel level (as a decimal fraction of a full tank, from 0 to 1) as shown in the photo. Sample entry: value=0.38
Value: value=0.5
